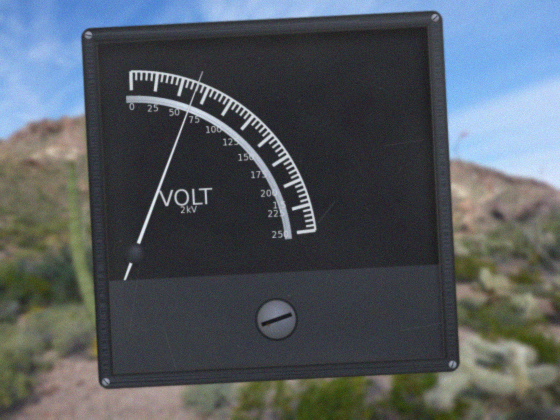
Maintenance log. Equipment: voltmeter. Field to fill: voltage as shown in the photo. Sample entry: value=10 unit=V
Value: value=65 unit=V
